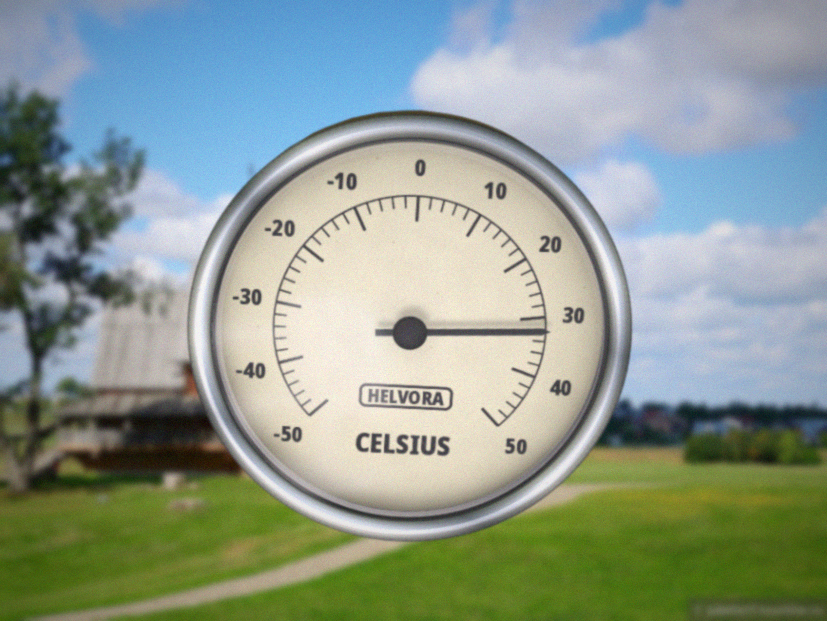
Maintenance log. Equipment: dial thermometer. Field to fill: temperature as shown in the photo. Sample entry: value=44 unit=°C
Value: value=32 unit=°C
